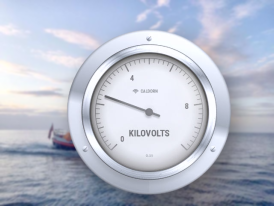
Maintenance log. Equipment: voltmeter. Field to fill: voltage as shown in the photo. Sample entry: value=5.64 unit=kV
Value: value=2.4 unit=kV
